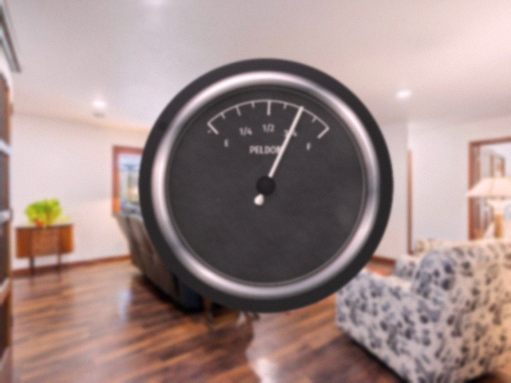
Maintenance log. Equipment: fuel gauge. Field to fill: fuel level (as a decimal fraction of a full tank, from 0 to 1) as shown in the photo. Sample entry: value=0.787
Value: value=0.75
